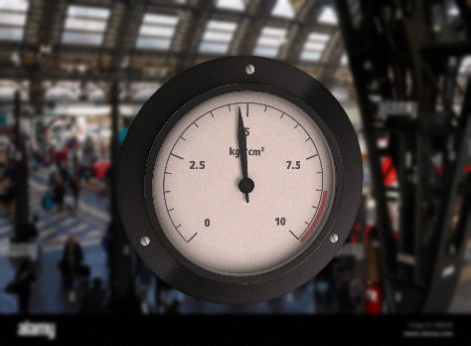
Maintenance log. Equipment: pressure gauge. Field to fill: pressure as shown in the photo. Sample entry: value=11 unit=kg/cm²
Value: value=4.75 unit=kg/cm²
